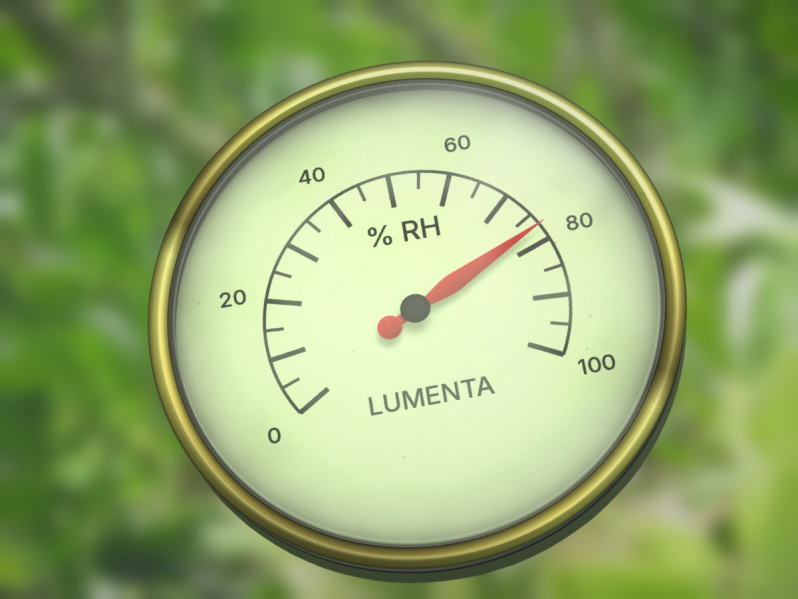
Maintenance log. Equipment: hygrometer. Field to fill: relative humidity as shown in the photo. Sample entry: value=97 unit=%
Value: value=77.5 unit=%
